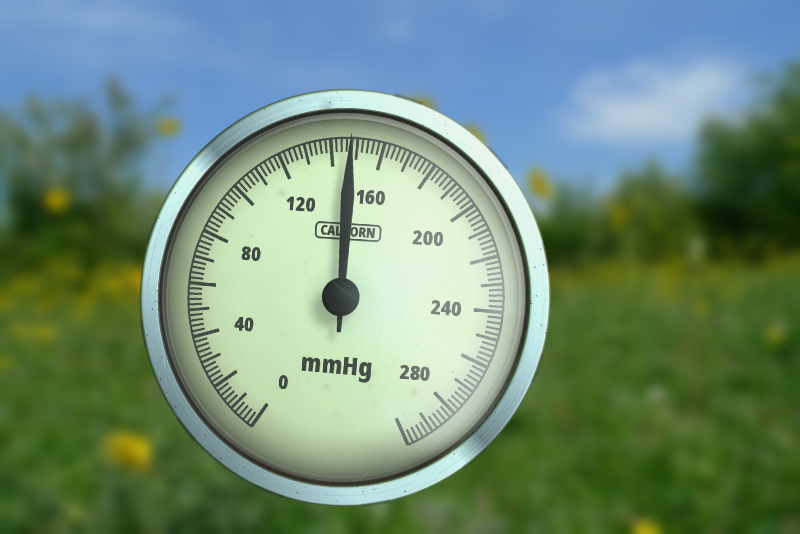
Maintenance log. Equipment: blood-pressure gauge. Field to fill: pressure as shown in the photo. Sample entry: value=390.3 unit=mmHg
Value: value=148 unit=mmHg
